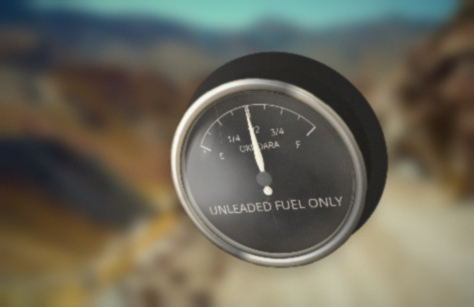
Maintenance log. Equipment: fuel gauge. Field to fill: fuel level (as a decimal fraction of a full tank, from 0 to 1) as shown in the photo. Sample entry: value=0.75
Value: value=0.5
